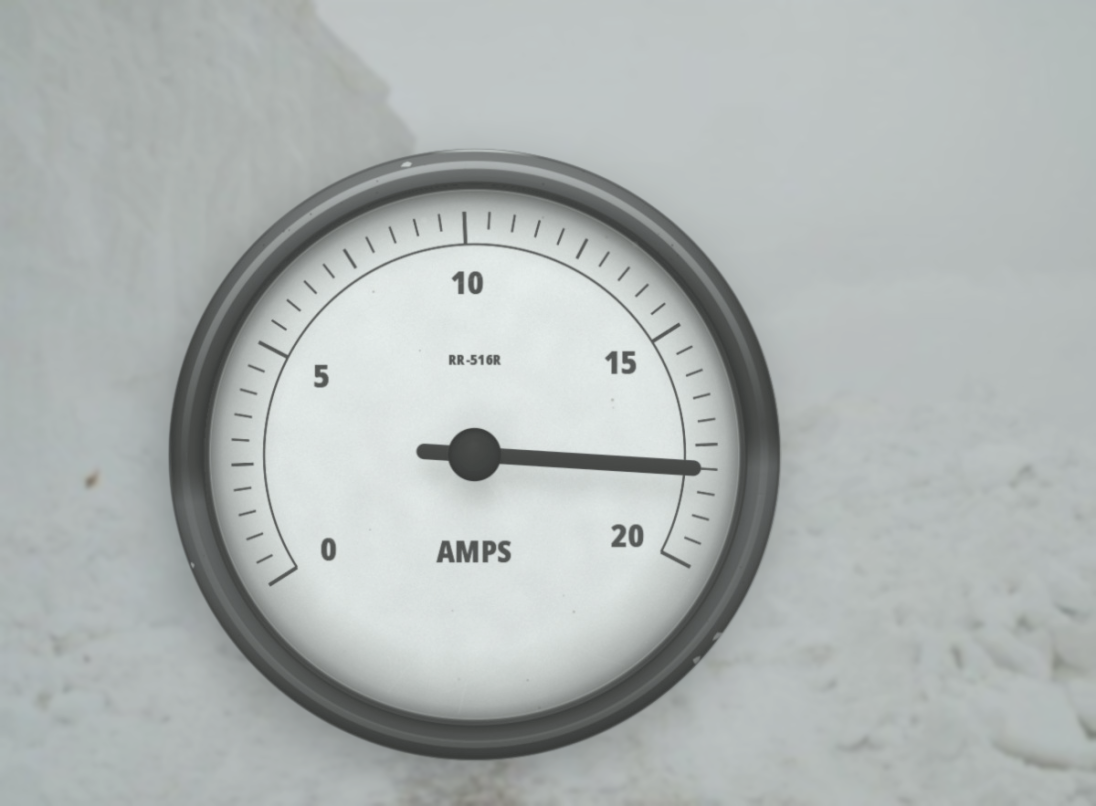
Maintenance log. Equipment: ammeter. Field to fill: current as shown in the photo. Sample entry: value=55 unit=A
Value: value=18 unit=A
